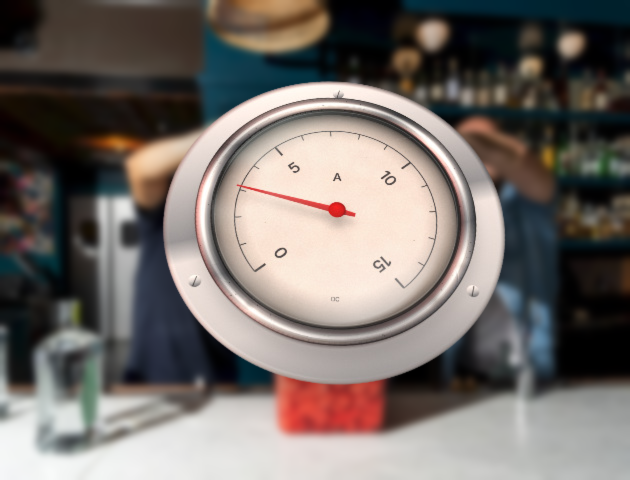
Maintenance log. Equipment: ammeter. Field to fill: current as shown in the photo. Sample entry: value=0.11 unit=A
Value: value=3 unit=A
